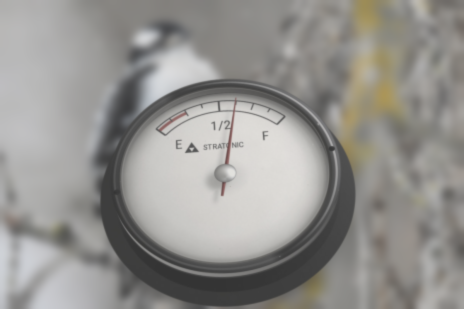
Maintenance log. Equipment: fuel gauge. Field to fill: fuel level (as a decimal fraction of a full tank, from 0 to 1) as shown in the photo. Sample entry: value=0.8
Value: value=0.625
